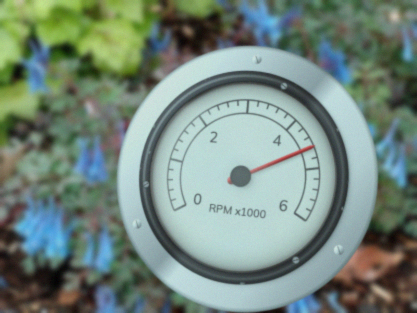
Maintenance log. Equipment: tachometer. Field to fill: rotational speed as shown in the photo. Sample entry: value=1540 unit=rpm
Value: value=4600 unit=rpm
